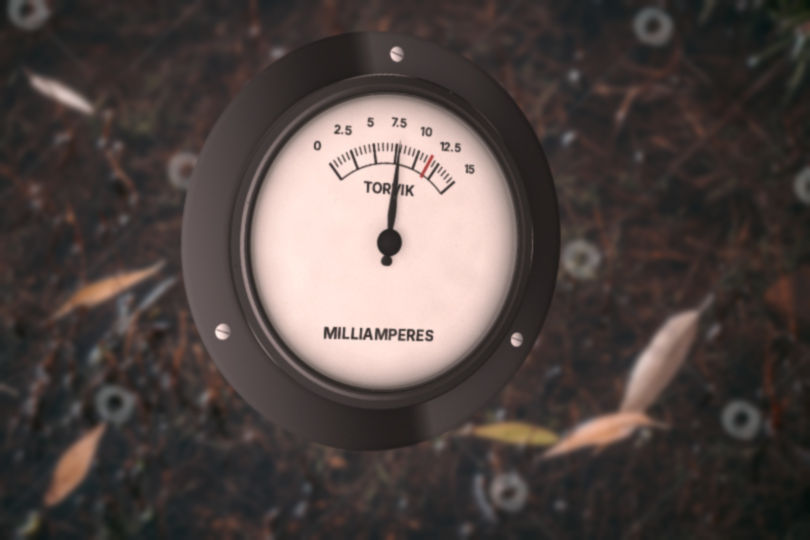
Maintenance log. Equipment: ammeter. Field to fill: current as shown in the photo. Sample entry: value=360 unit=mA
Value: value=7.5 unit=mA
